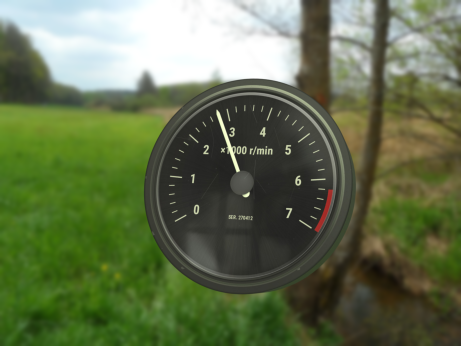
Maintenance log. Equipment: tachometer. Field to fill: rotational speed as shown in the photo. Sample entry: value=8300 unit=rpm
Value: value=2800 unit=rpm
